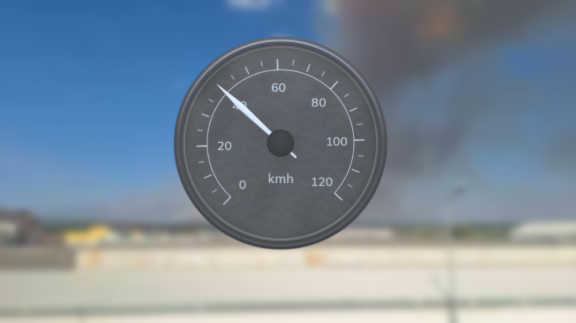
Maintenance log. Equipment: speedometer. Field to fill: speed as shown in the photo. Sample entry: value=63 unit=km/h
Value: value=40 unit=km/h
